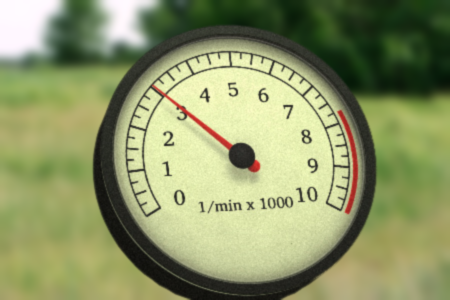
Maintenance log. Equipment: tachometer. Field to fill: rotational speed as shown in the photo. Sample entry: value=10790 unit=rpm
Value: value=3000 unit=rpm
